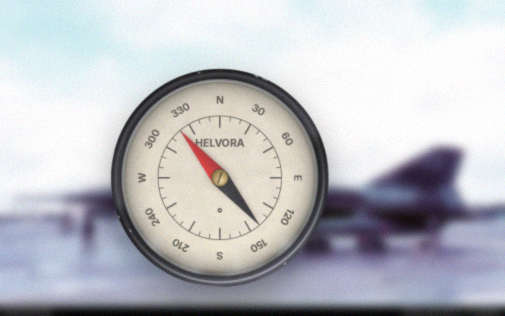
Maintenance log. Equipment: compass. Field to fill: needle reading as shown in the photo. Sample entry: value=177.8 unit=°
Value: value=320 unit=°
